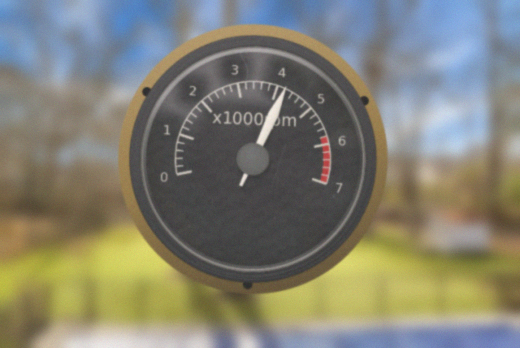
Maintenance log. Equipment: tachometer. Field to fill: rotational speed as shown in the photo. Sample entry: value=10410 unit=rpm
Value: value=4200 unit=rpm
